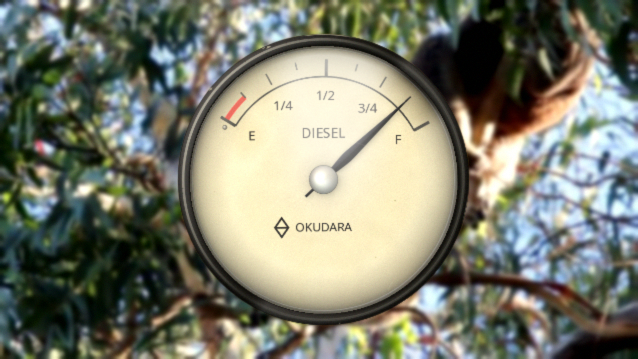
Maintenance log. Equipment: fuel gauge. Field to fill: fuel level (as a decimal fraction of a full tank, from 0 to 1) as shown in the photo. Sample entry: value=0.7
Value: value=0.875
